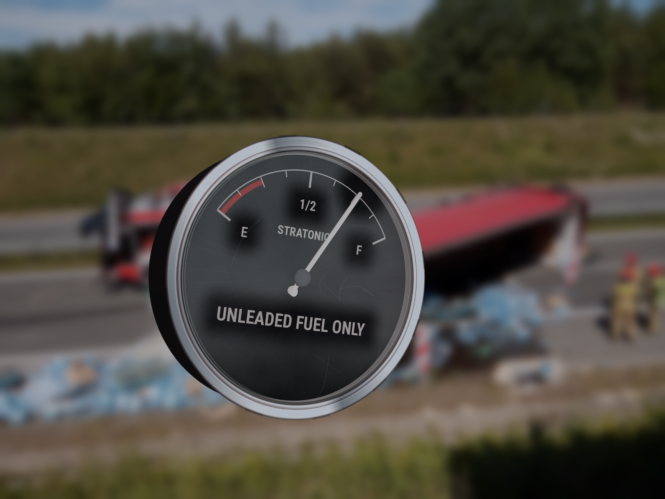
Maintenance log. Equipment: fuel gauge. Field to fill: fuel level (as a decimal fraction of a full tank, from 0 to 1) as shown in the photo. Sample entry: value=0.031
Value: value=0.75
